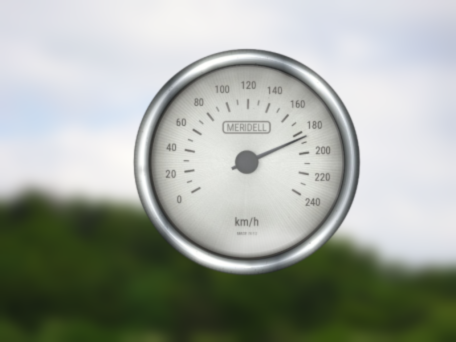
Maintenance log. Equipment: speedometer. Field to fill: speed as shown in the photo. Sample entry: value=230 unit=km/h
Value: value=185 unit=km/h
